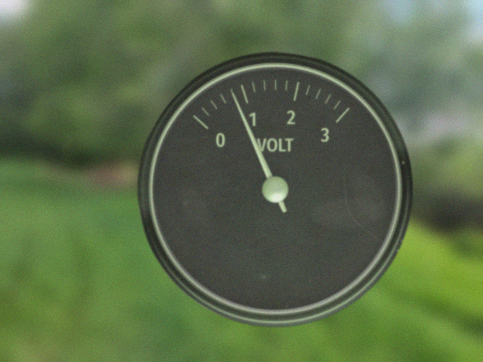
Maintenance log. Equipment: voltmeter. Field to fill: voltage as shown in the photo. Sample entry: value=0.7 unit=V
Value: value=0.8 unit=V
